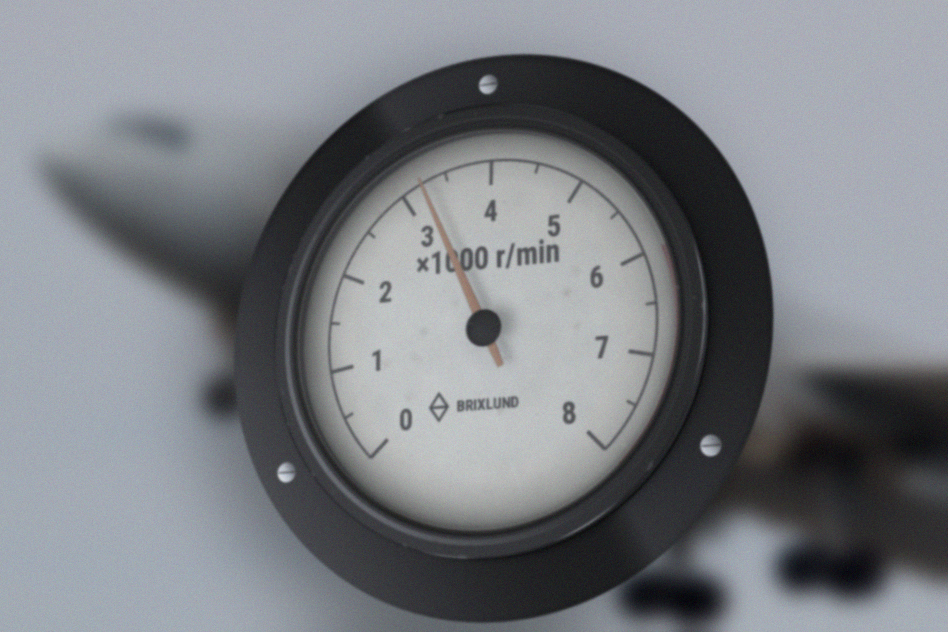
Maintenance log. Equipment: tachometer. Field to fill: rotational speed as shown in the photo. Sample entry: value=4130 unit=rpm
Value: value=3250 unit=rpm
